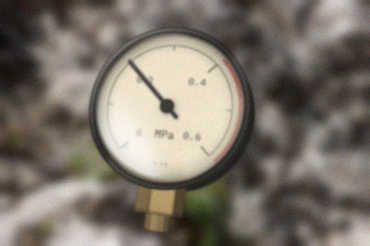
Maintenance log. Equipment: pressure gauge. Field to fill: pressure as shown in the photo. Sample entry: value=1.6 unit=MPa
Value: value=0.2 unit=MPa
